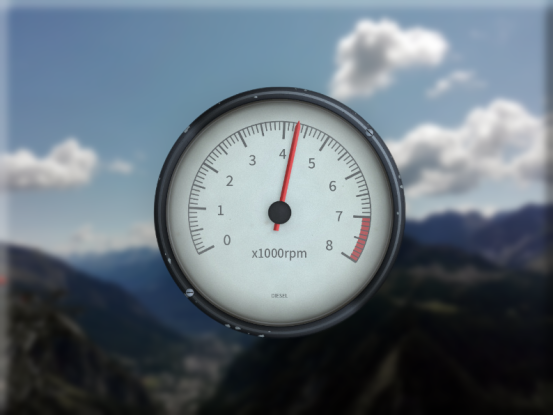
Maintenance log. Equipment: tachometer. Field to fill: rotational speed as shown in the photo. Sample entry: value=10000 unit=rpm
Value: value=4300 unit=rpm
